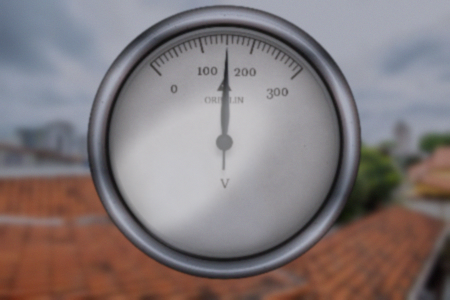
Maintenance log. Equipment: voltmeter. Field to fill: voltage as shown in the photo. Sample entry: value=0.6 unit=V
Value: value=150 unit=V
